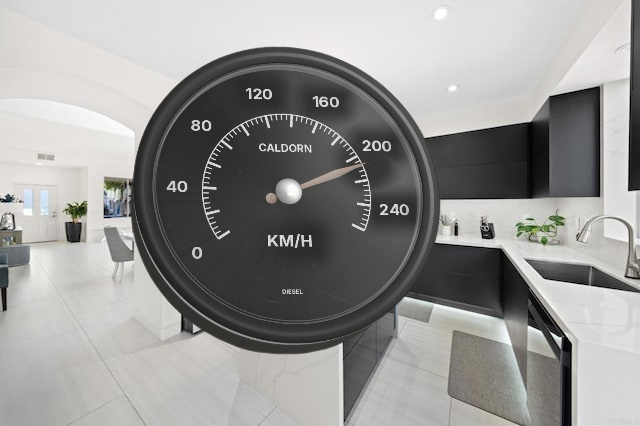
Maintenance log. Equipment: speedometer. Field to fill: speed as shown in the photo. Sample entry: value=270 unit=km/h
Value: value=208 unit=km/h
